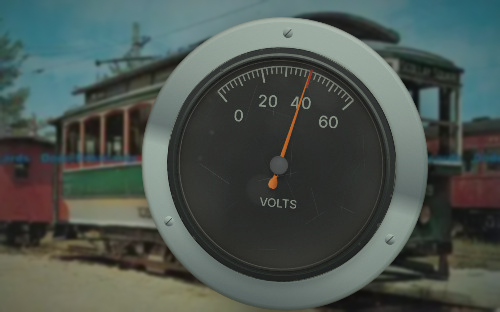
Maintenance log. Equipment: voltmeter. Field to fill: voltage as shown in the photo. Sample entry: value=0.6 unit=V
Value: value=40 unit=V
